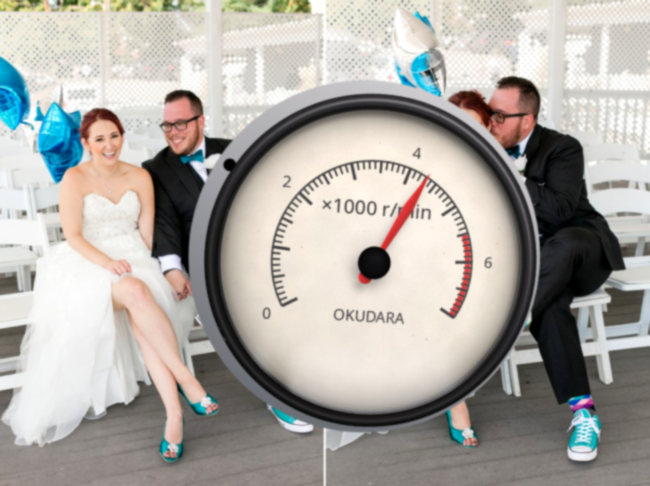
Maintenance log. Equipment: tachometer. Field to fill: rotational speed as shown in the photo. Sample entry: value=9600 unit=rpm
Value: value=4300 unit=rpm
